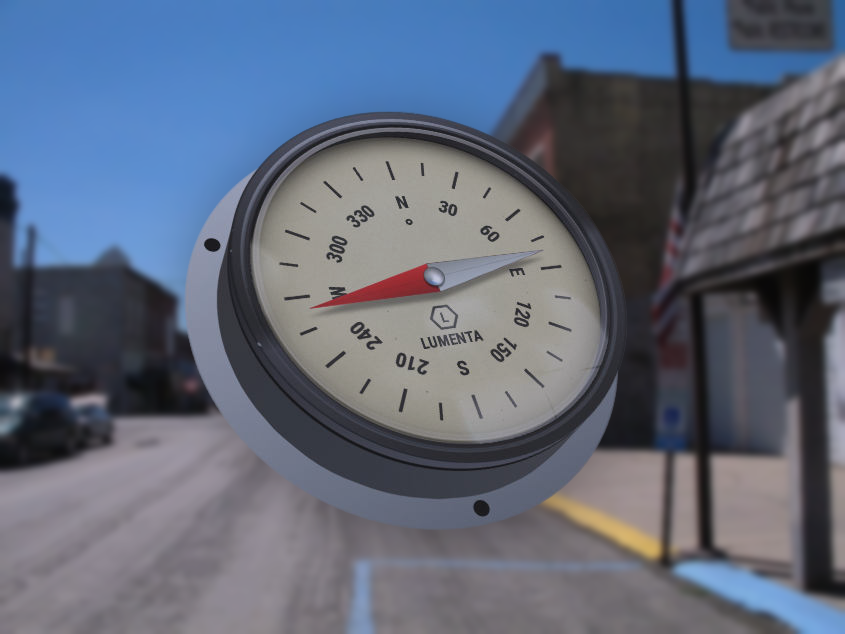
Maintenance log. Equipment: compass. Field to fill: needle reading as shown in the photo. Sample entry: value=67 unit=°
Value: value=262.5 unit=°
